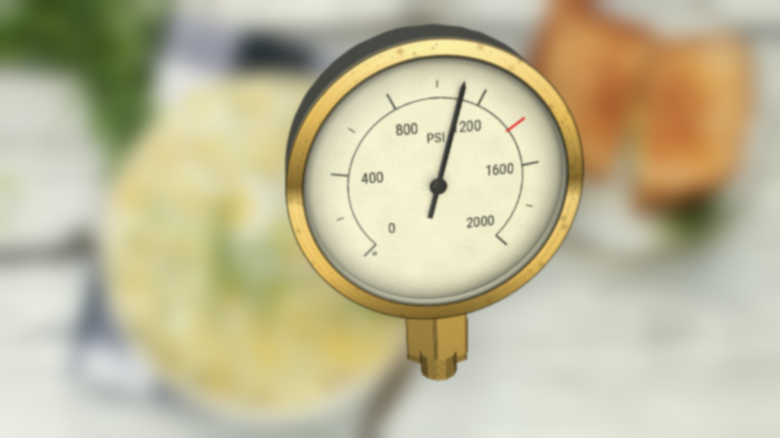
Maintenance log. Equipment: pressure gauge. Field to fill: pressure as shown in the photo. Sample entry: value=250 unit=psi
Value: value=1100 unit=psi
